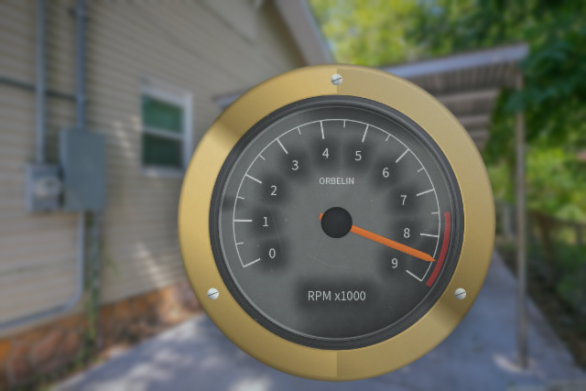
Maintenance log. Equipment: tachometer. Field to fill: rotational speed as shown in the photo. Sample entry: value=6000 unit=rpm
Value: value=8500 unit=rpm
